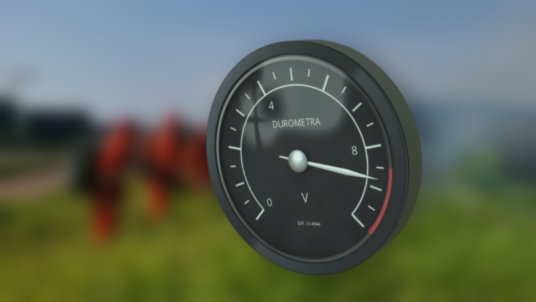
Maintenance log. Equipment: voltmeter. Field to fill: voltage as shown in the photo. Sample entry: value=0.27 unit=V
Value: value=8.75 unit=V
